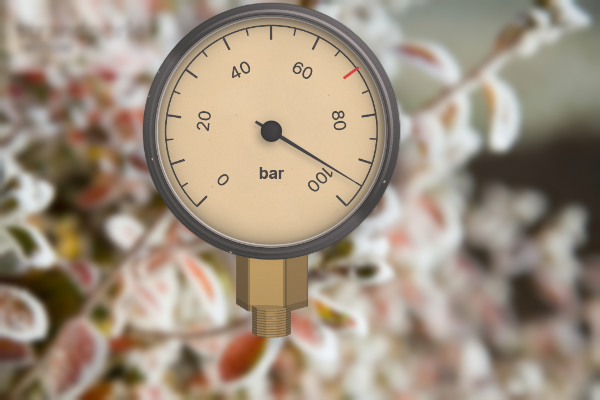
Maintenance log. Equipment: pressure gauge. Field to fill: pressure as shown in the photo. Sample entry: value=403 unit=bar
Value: value=95 unit=bar
